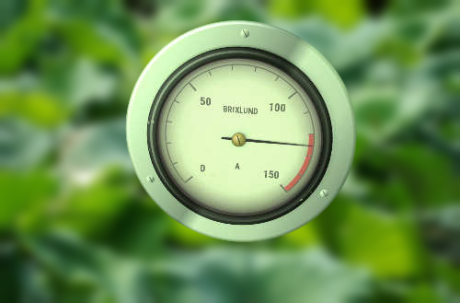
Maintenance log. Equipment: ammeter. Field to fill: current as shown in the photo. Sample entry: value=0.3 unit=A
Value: value=125 unit=A
